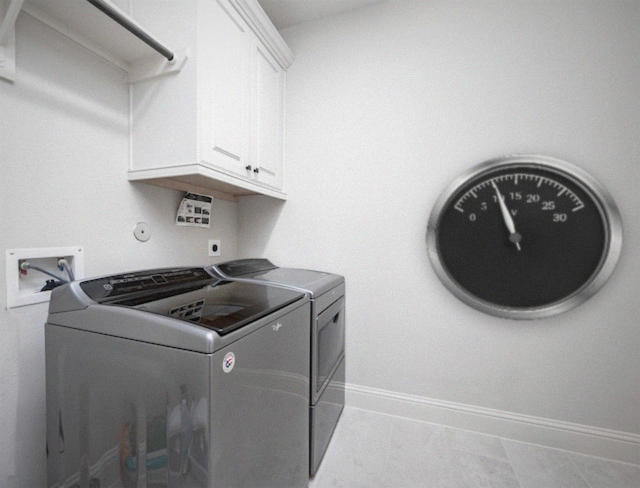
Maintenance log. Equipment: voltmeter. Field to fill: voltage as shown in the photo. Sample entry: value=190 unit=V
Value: value=10 unit=V
